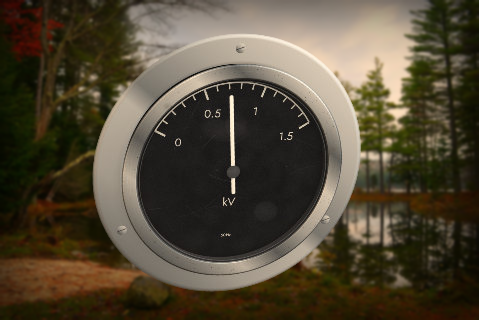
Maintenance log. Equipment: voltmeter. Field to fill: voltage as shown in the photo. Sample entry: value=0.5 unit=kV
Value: value=0.7 unit=kV
